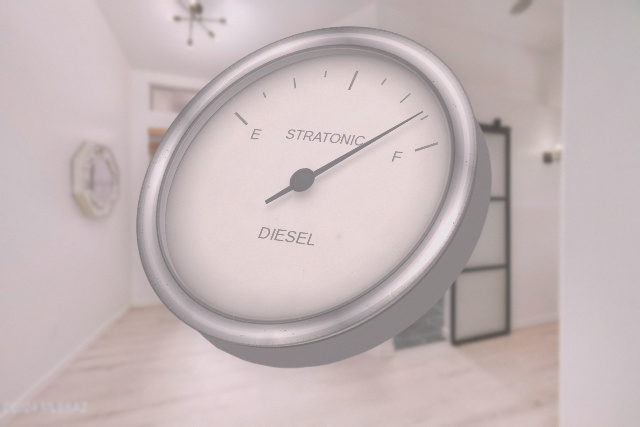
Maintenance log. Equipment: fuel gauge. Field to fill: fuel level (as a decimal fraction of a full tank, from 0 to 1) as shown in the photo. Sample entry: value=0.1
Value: value=0.875
